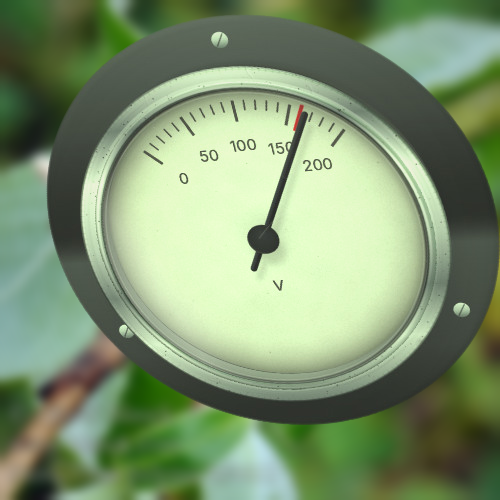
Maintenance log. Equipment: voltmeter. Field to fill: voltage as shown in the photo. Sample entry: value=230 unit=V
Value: value=165 unit=V
